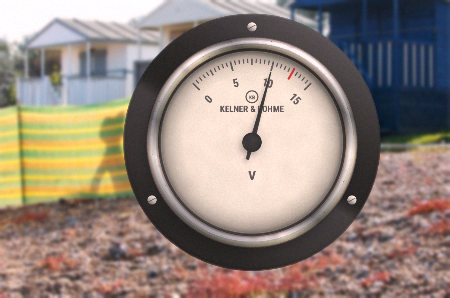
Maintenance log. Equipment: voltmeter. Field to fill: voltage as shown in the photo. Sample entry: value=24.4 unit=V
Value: value=10 unit=V
